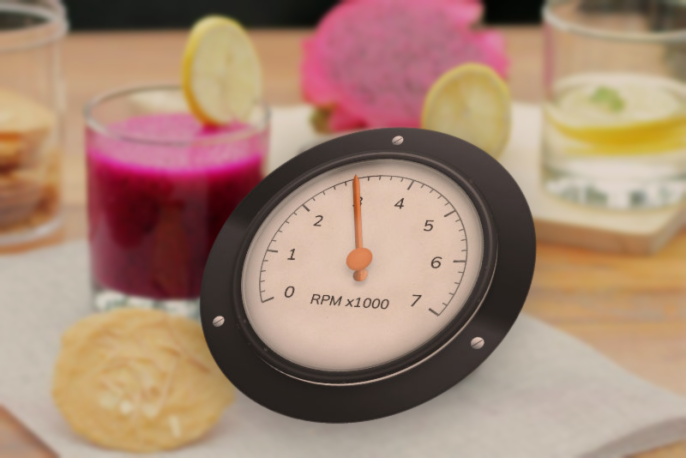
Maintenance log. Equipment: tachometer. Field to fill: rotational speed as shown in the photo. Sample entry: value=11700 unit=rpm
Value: value=3000 unit=rpm
